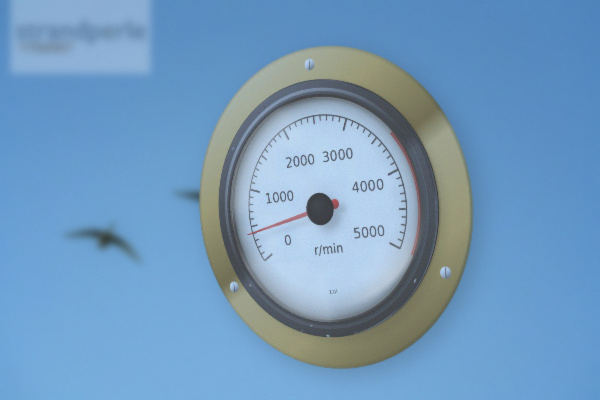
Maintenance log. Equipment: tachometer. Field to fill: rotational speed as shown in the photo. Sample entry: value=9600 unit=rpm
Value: value=400 unit=rpm
